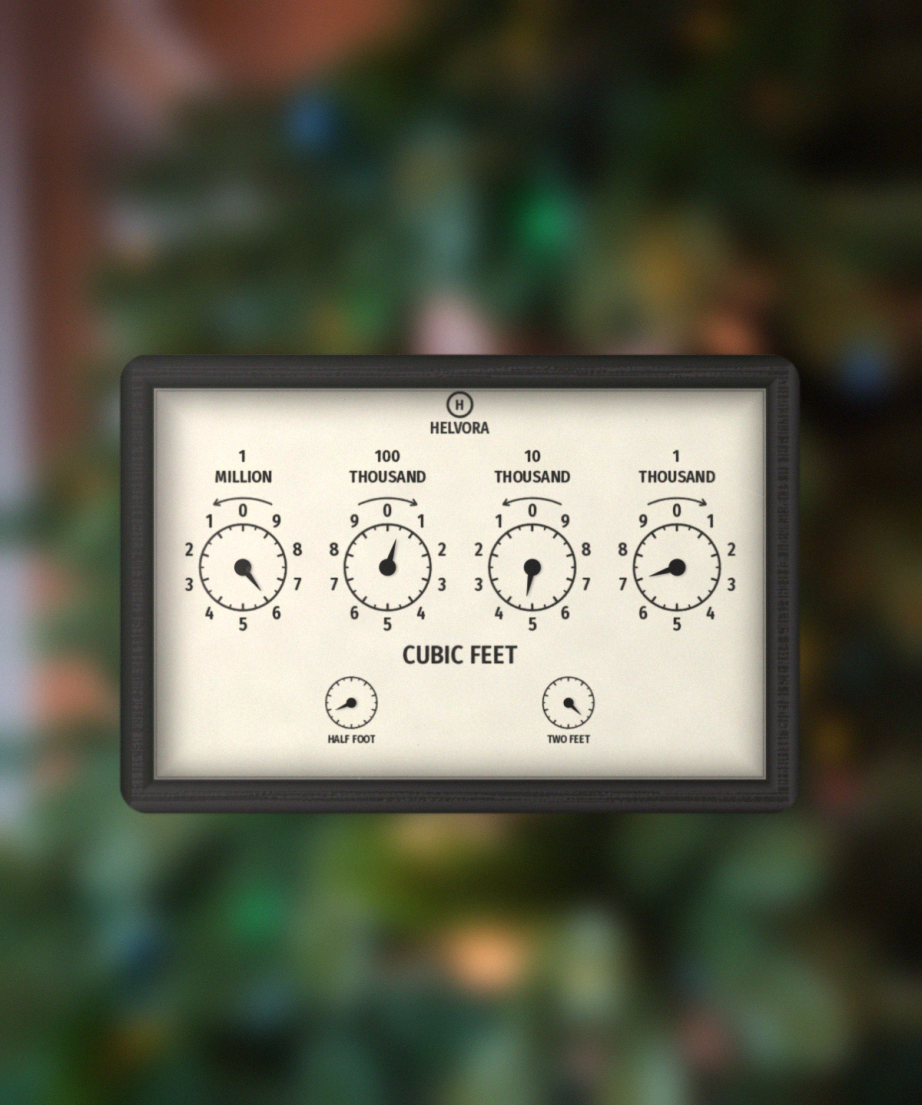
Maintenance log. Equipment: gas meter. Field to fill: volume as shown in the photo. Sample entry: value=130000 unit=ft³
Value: value=604700 unit=ft³
